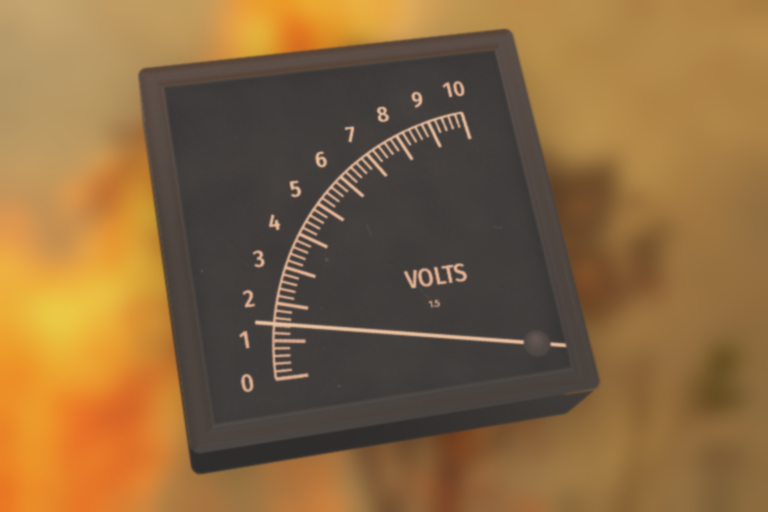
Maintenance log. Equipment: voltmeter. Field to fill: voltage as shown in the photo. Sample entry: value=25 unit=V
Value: value=1.4 unit=V
